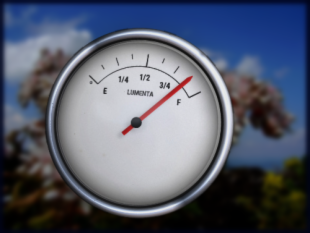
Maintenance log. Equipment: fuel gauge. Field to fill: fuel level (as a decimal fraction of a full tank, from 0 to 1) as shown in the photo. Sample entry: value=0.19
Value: value=0.875
